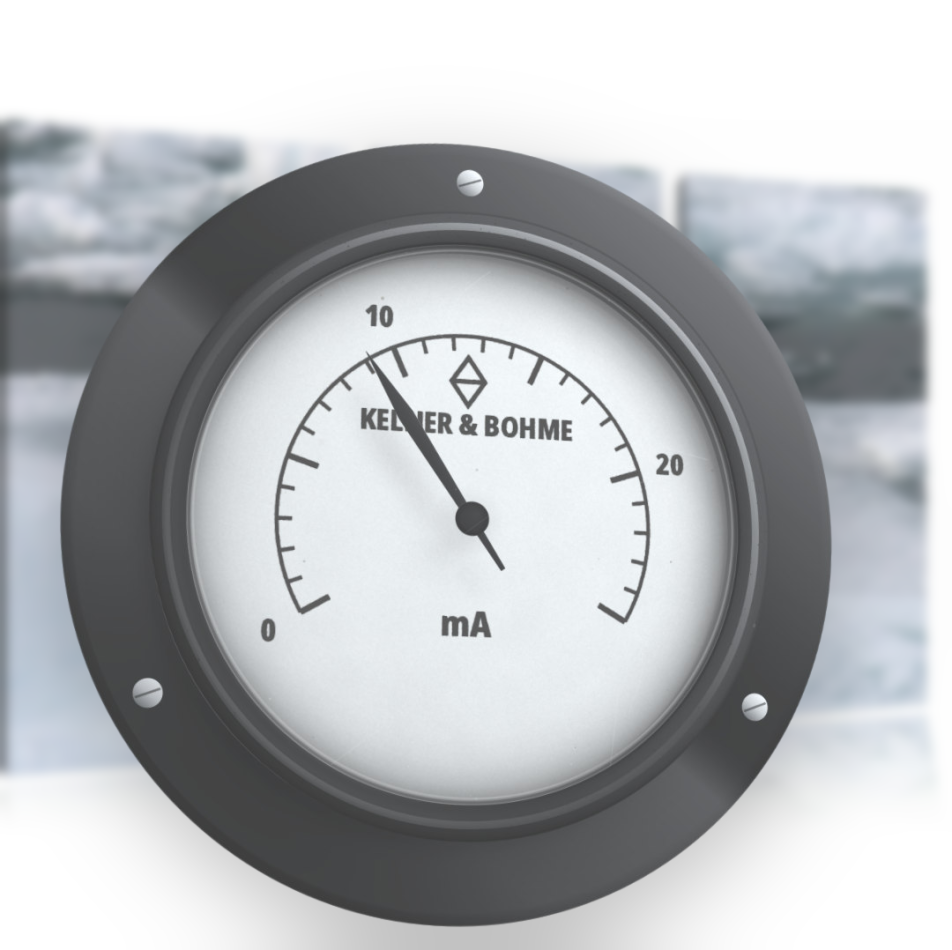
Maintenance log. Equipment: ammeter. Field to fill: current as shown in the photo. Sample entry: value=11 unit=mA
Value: value=9 unit=mA
